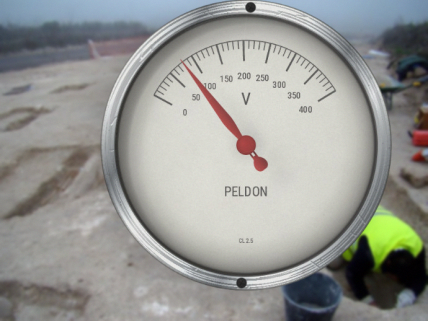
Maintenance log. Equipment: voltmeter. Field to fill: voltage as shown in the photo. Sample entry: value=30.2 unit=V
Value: value=80 unit=V
